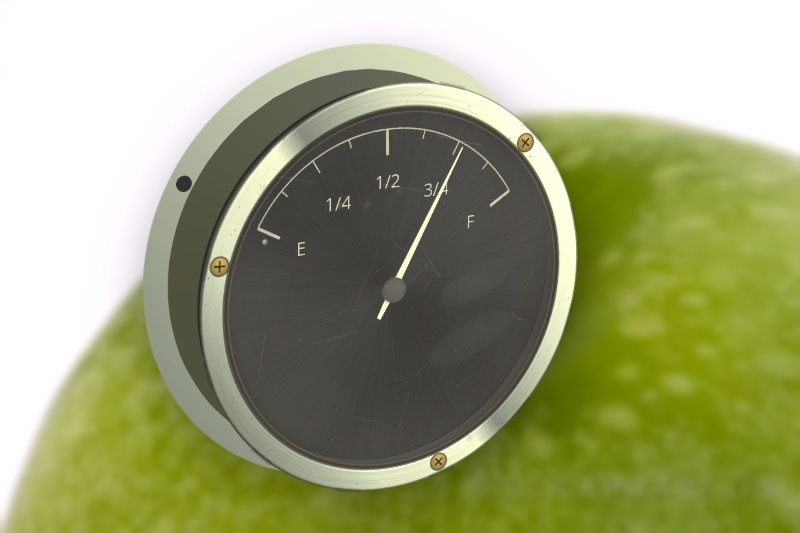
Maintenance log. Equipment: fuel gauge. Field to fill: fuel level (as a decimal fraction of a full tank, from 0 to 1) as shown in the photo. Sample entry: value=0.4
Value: value=0.75
